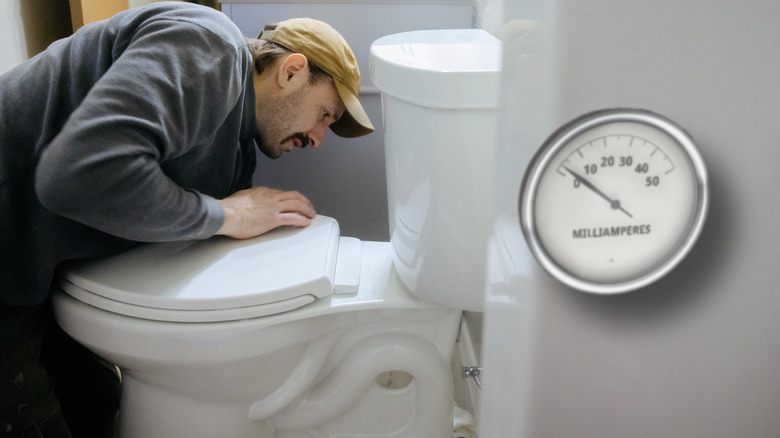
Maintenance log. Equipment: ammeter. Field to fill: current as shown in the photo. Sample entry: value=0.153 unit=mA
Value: value=2.5 unit=mA
